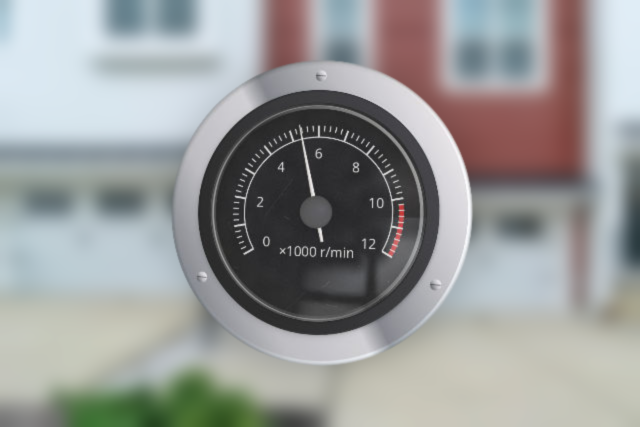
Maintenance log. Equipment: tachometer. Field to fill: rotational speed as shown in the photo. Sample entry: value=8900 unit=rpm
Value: value=5400 unit=rpm
